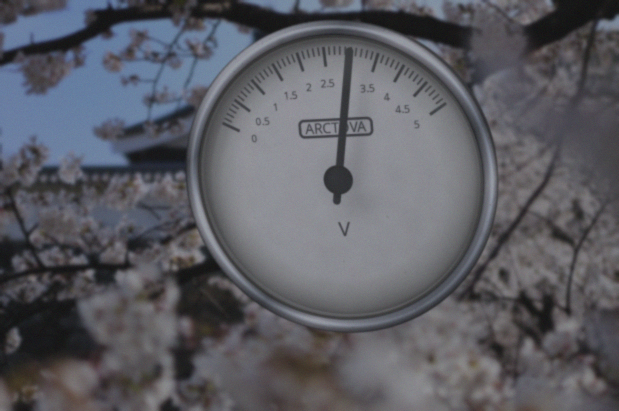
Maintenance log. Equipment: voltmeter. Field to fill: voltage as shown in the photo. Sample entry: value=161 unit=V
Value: value=3 unit=V
